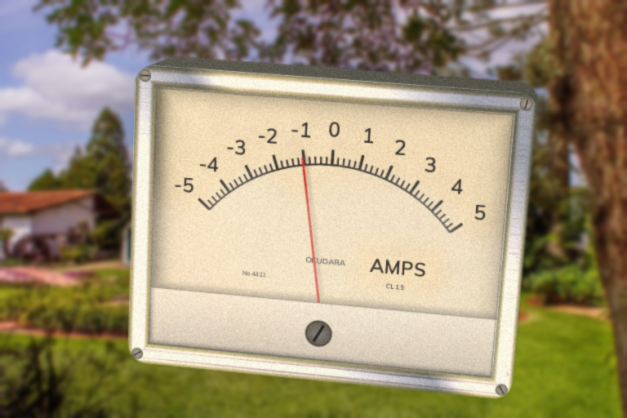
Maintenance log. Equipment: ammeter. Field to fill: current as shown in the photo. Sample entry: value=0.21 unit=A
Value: value=-1 unit=A
